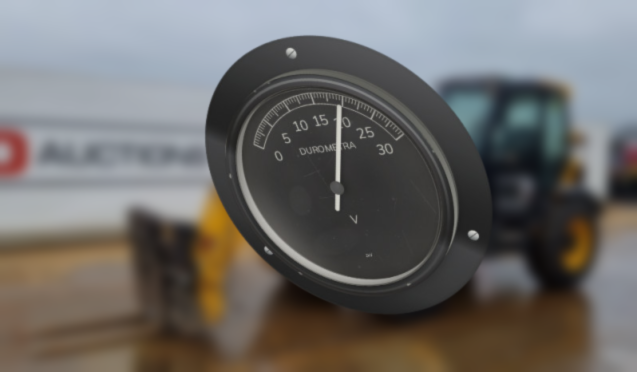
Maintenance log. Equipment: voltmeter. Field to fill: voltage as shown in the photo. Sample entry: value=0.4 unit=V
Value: value=20 unit=V
